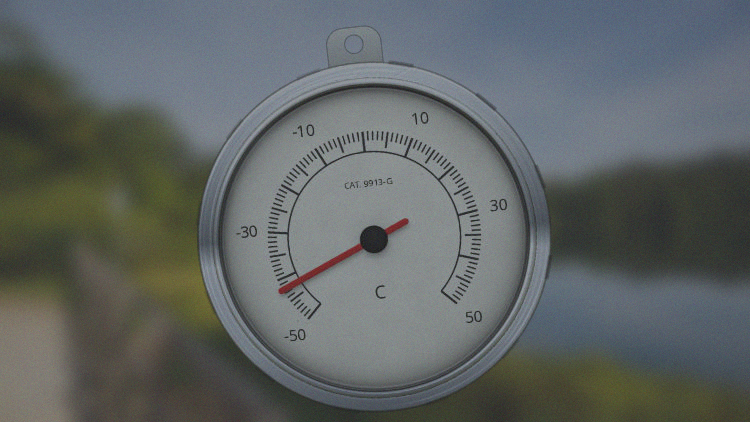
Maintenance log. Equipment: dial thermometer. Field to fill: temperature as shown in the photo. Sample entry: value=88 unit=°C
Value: value=-42 unit=°C
